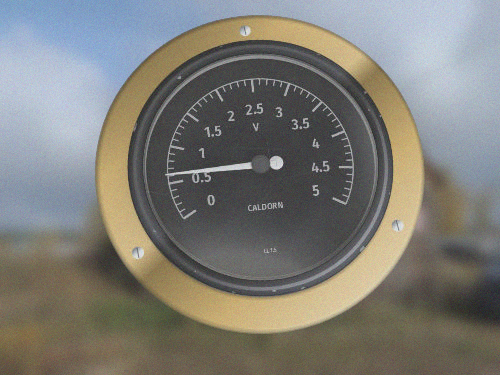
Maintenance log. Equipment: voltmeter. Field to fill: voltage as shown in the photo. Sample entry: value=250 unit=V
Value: value=0.6 unit=V
